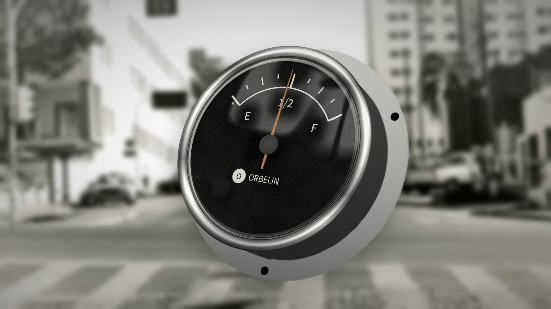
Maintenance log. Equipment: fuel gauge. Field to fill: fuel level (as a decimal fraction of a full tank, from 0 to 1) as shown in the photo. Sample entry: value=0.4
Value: value=0.5
